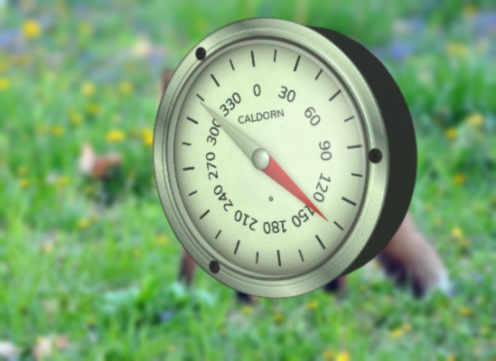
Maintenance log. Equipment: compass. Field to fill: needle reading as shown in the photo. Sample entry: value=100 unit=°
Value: value=135 unit=°
